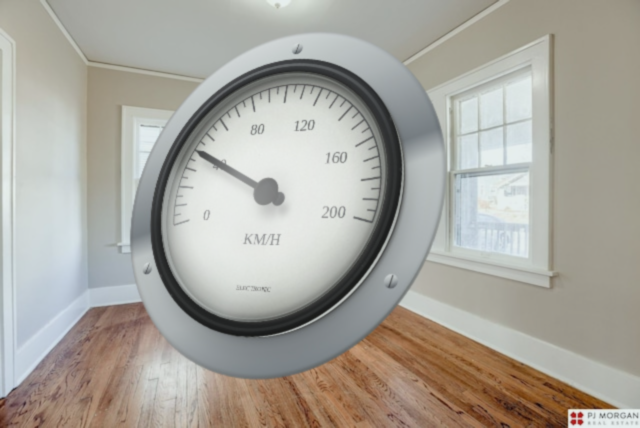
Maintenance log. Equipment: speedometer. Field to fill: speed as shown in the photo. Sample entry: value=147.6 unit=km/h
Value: value=40 unit=km/h
